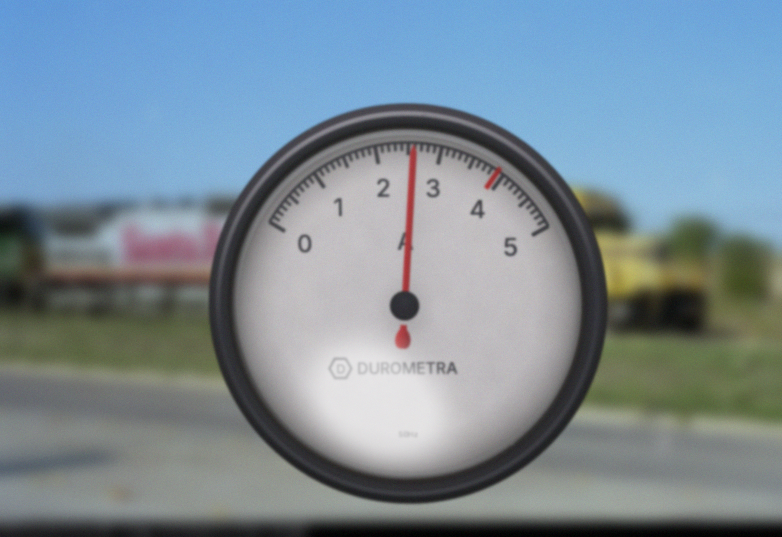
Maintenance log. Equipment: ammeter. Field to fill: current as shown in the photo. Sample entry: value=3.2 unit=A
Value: value=2.6 unit=A
